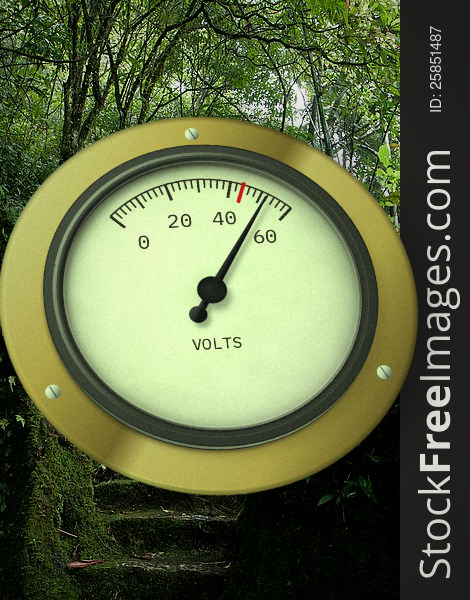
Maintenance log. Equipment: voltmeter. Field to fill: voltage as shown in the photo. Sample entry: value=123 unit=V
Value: value=52 unit=V
